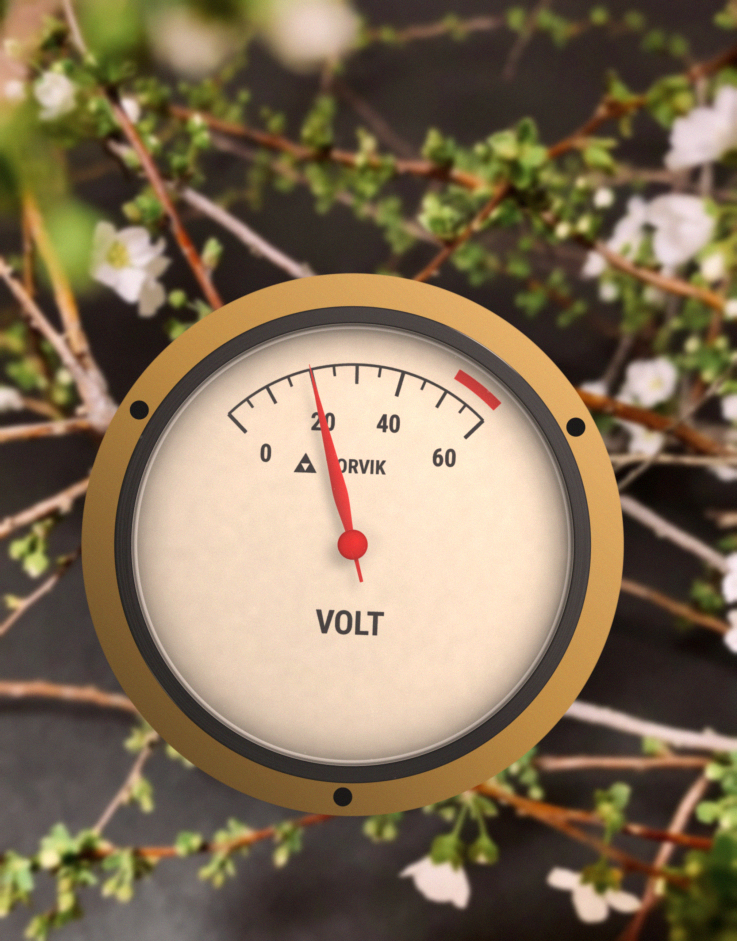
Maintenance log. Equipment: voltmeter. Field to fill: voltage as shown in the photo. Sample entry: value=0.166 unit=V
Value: value=20 unit=V
